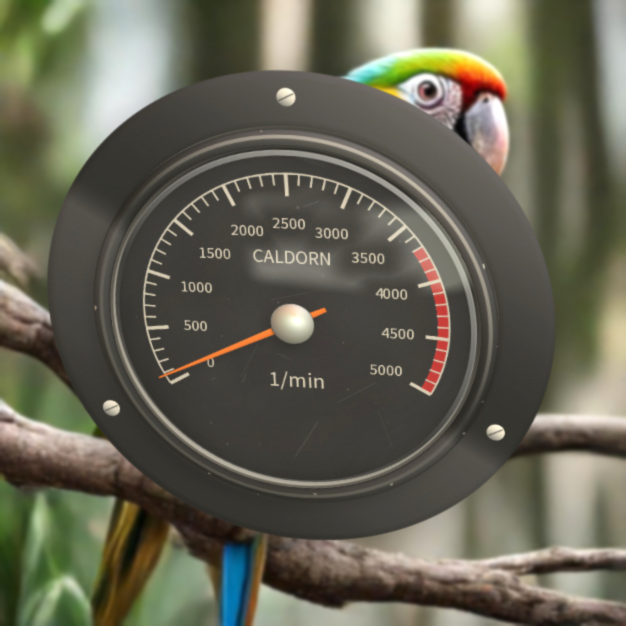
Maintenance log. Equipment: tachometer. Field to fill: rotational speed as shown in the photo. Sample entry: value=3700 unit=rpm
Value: value=100 unit=rpm
